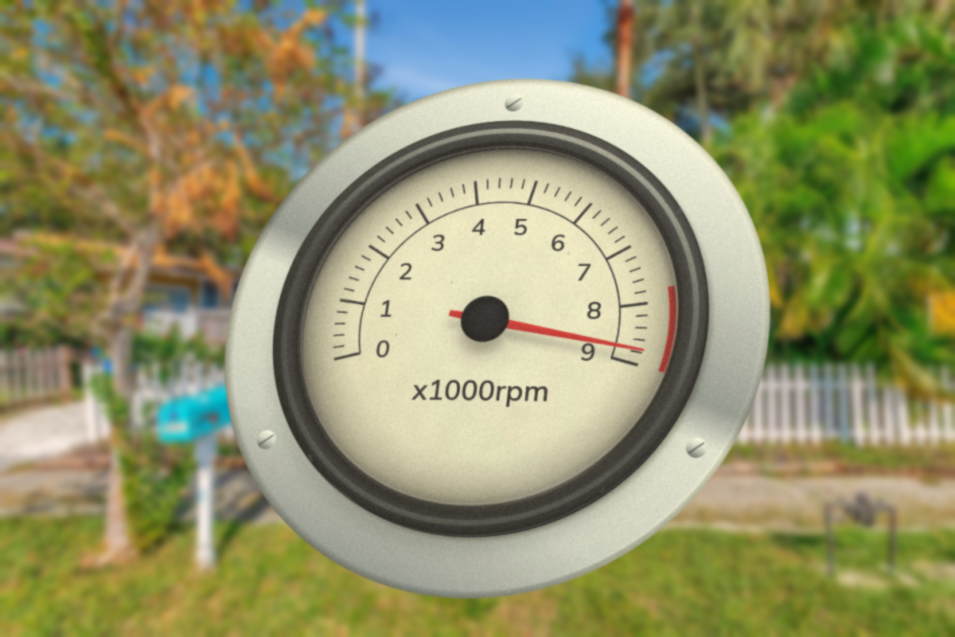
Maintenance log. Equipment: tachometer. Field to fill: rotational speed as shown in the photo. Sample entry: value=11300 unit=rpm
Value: value=8800 unit=rpm
